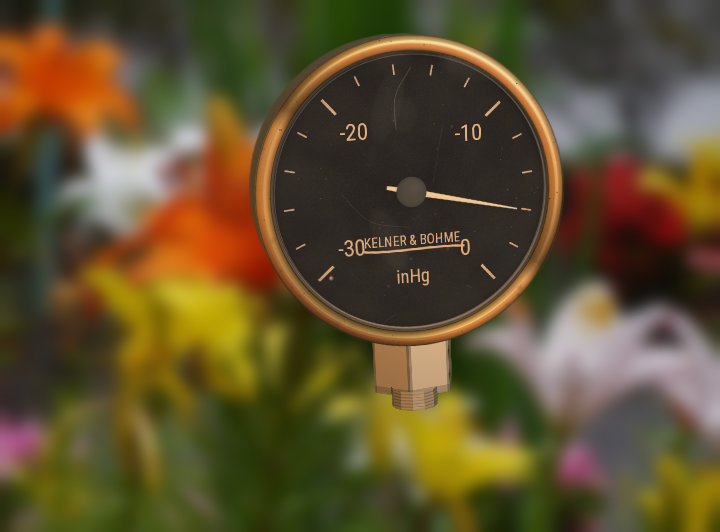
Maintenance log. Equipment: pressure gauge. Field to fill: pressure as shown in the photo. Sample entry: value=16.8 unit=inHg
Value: value=-4 unit=inHg
